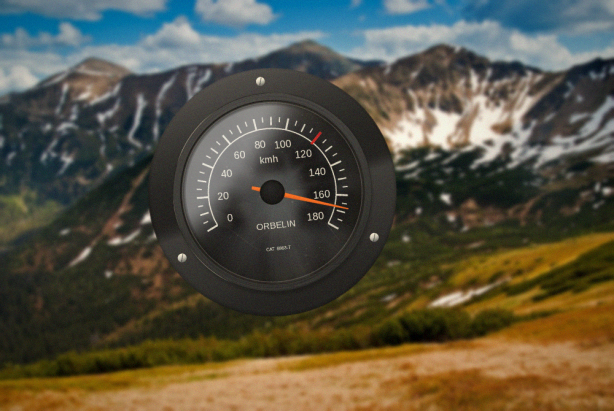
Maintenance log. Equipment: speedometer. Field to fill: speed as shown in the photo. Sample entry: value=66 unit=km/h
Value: value=167.5 unit=km/h
